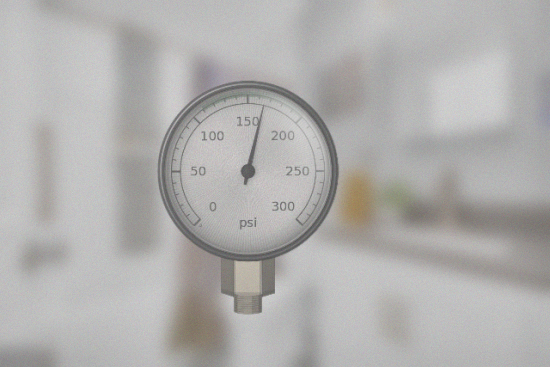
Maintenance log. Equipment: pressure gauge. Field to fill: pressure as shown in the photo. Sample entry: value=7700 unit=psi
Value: value=165 unit=psi
